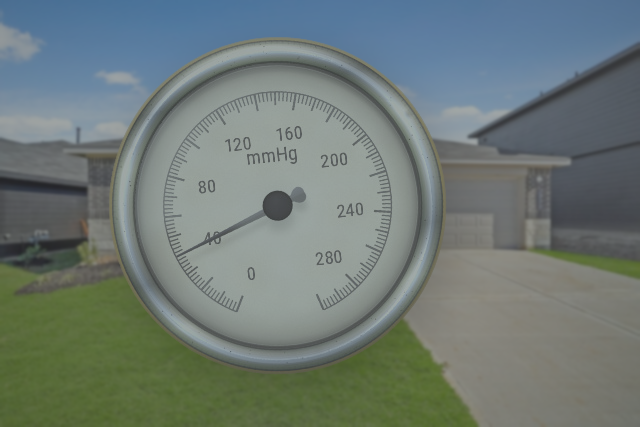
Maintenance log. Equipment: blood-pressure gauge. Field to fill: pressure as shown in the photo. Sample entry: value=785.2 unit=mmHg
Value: value=40 unit=mmHg
